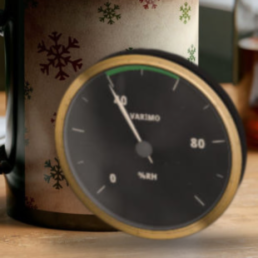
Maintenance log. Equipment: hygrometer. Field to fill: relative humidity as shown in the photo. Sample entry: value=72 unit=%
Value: value=40 unit=%
